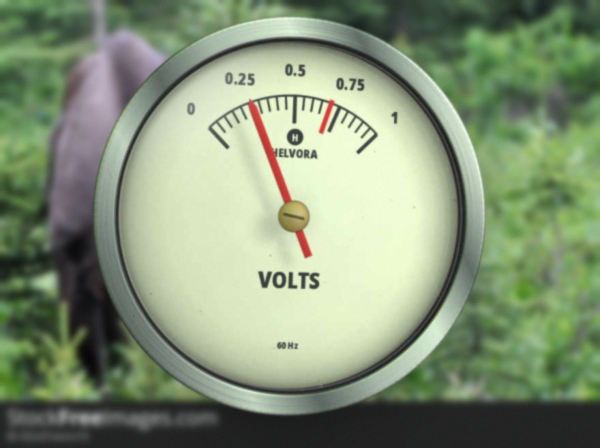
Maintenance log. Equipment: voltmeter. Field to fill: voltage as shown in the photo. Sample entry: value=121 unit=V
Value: value=0.25 unit=V
